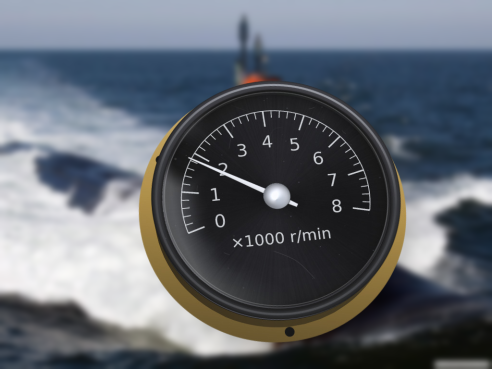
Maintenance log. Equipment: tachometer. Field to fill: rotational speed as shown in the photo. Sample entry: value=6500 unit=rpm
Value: value=1800 unit=rpm
